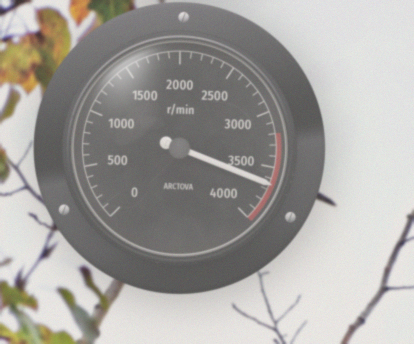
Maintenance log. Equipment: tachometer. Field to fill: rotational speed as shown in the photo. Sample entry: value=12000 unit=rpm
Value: value=3650 unit=rpm
